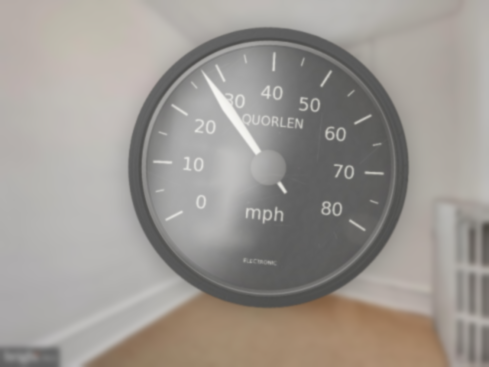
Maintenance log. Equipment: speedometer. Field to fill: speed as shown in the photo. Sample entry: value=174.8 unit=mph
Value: value=27.5 unit=mph
